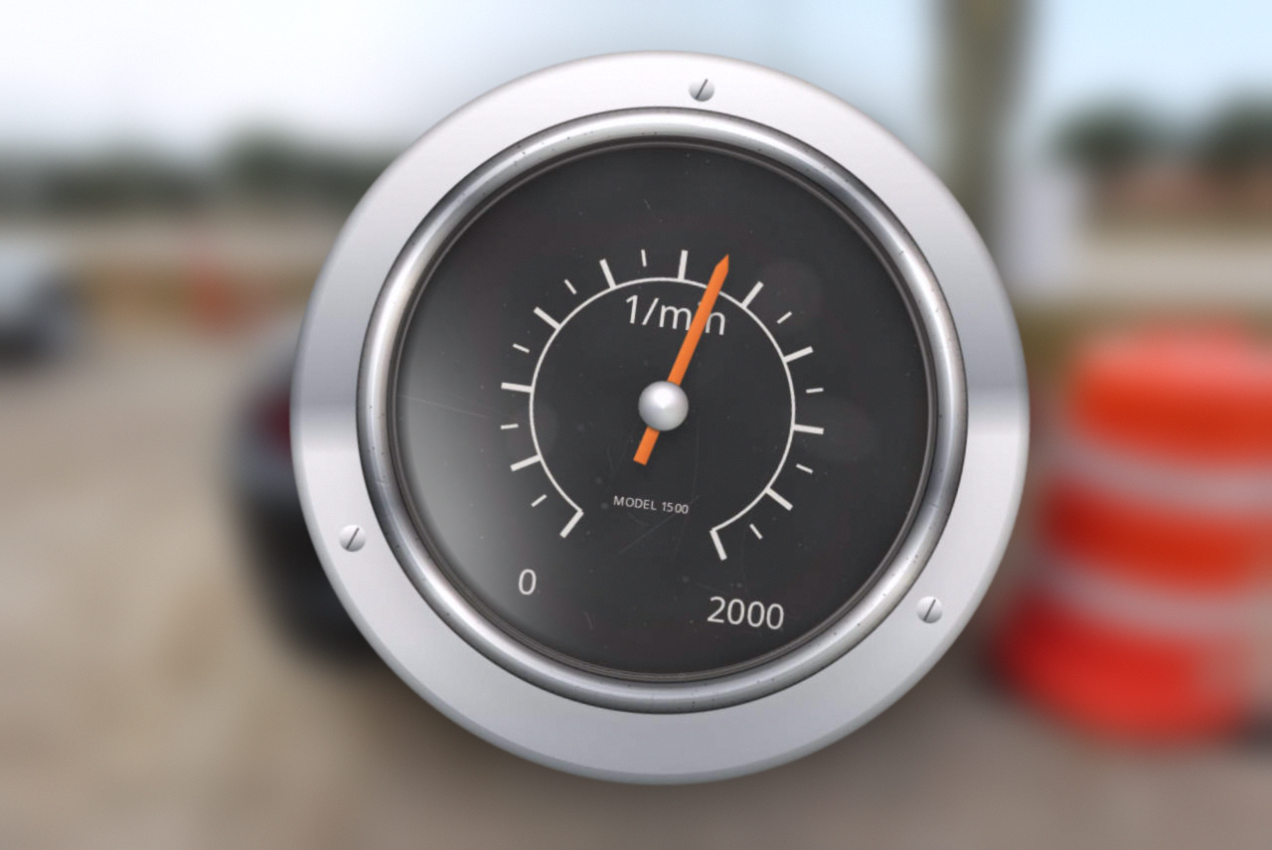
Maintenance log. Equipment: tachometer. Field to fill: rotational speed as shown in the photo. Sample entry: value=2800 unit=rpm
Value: value=1100 unit=rpm
